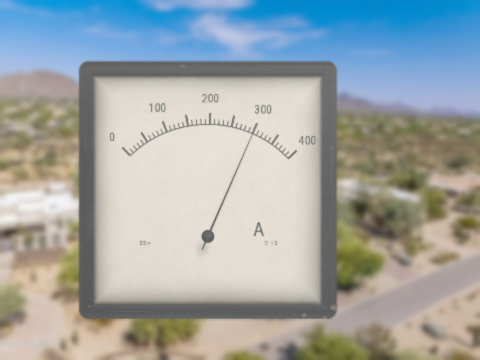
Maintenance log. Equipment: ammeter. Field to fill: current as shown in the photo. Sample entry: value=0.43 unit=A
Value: value=300 unit=A
